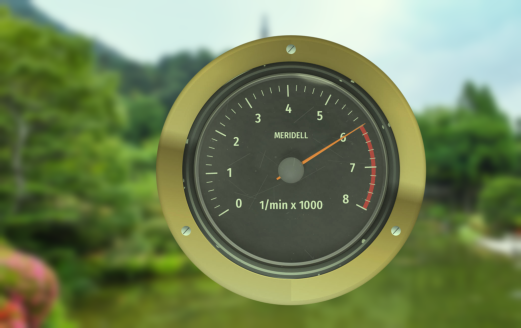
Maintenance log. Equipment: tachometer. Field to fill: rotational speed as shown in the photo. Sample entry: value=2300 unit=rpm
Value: value=6000 unit=rpm
